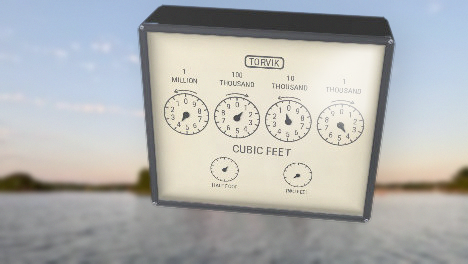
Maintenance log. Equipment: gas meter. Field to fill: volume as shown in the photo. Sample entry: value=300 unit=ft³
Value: value=410400 unit=ft³
